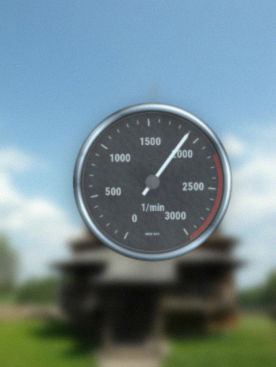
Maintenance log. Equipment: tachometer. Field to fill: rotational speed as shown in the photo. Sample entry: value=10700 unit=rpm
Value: value=1900 unit=rpm
